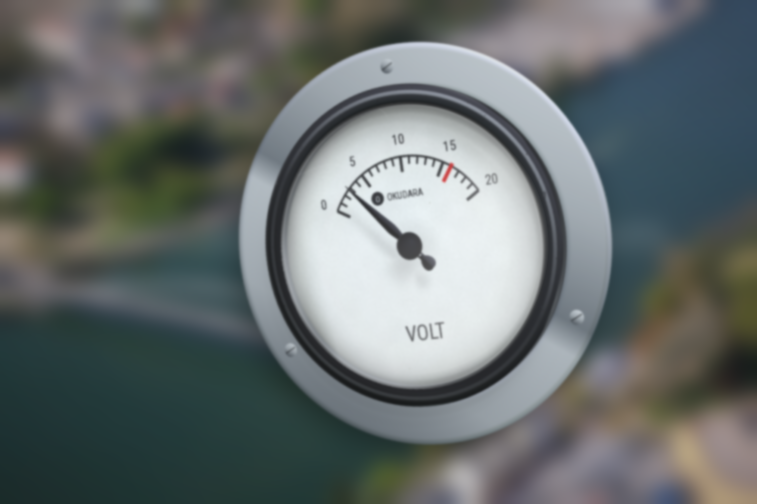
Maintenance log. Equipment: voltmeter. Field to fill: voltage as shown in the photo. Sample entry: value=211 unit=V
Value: value=3 unit=V
